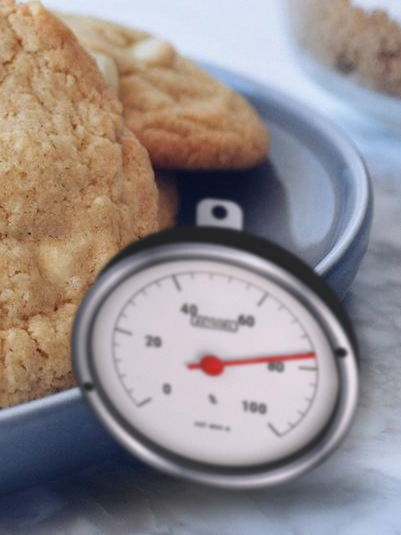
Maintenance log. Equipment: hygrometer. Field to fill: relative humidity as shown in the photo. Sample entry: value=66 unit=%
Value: value=76 unit=%
